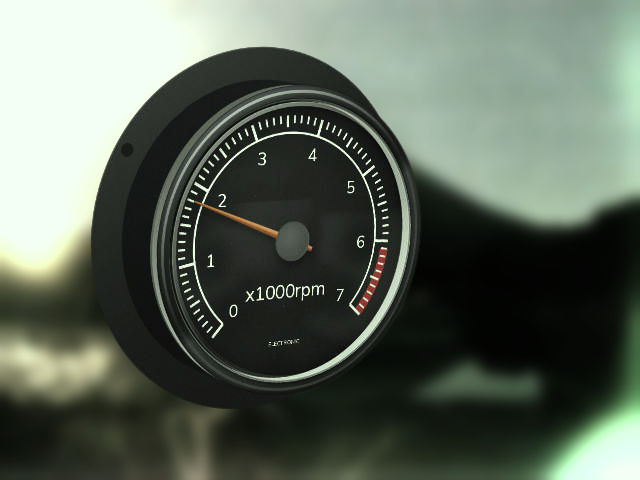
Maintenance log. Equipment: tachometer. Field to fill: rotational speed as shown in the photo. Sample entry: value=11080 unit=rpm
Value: value=1800 unit=rpm
